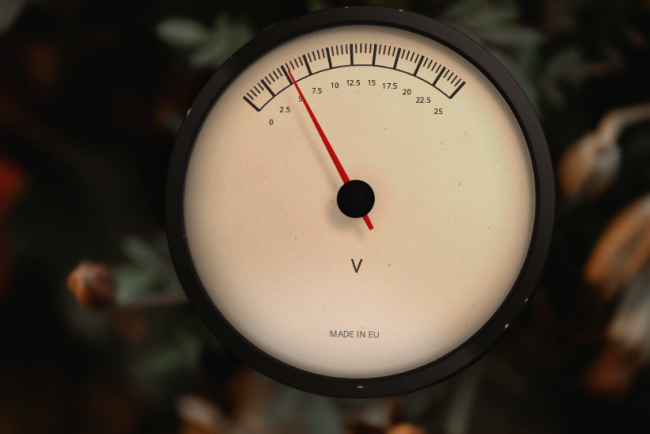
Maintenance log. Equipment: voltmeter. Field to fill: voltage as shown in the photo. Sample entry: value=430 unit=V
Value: value=5.5 unit=V
